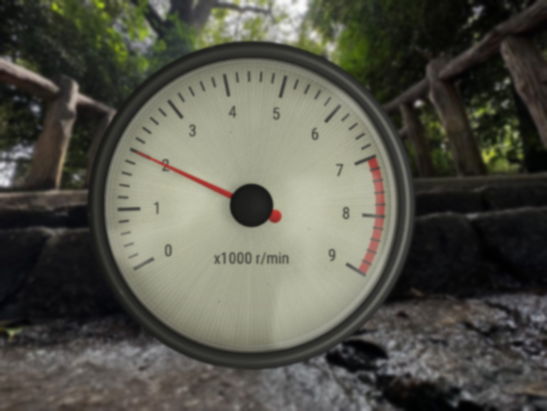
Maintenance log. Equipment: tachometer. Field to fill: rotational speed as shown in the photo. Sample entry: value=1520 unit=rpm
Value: value=2000 unit=rpm
